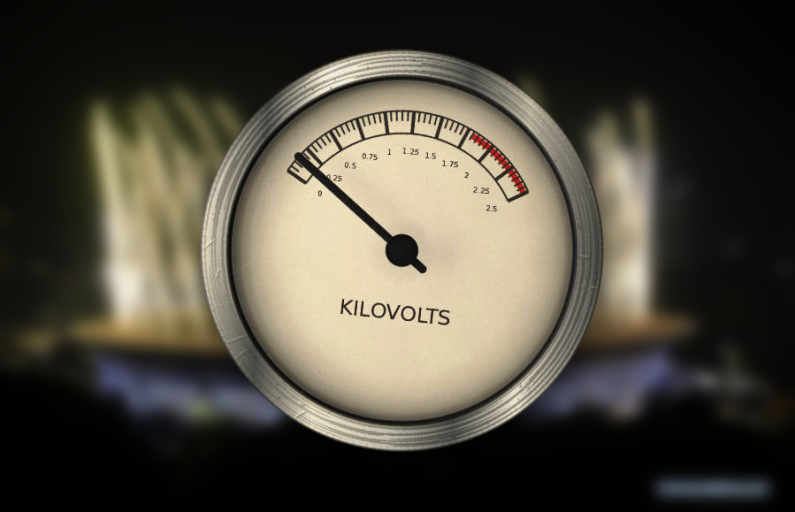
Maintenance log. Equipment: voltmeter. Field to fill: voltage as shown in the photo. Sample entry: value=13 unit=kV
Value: value=0.15 unit=kV
